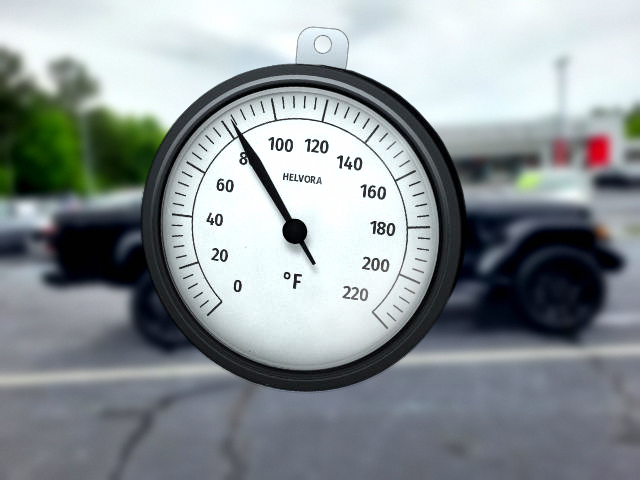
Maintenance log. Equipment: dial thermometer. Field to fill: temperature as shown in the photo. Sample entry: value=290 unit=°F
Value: value=84 unit=°F
